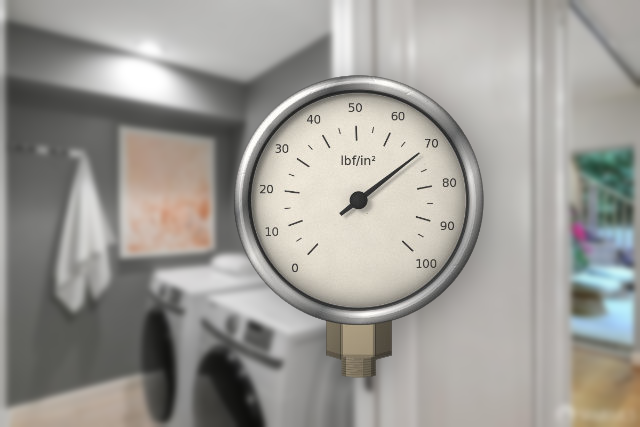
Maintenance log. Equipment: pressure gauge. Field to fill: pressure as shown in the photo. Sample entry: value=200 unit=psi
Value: value=70 unit=psi
